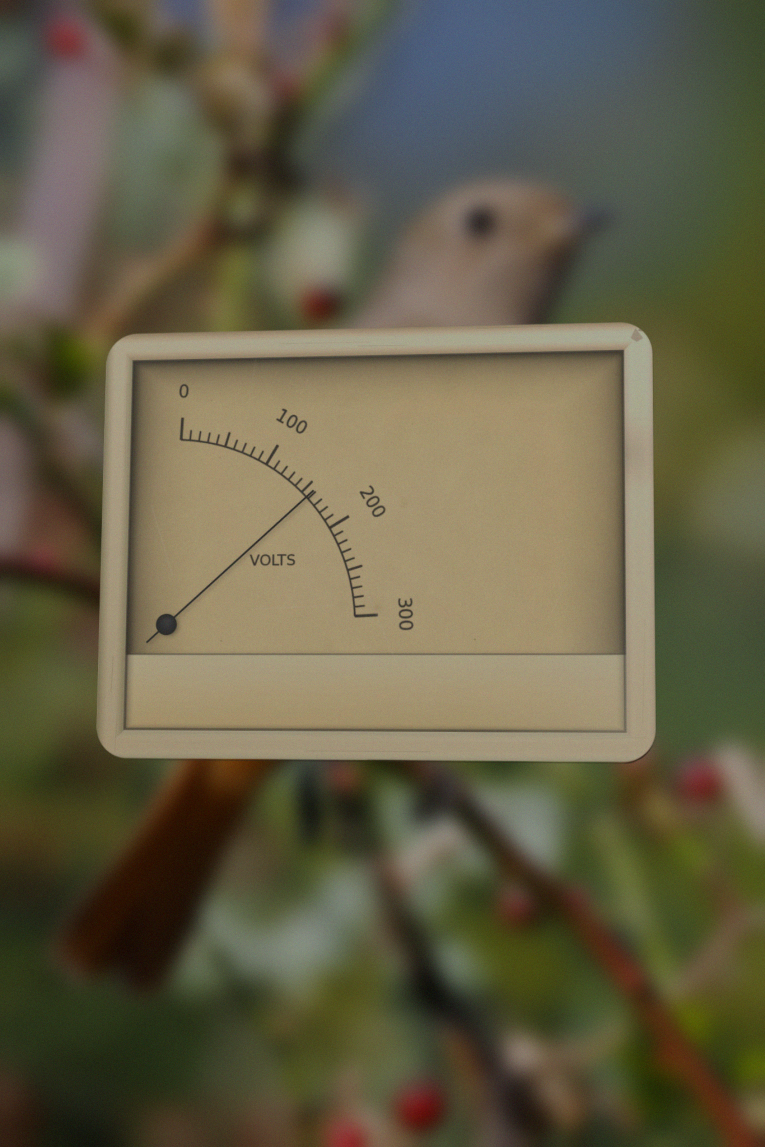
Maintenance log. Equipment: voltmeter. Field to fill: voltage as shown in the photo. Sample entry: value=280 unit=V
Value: value=160 unit=V
